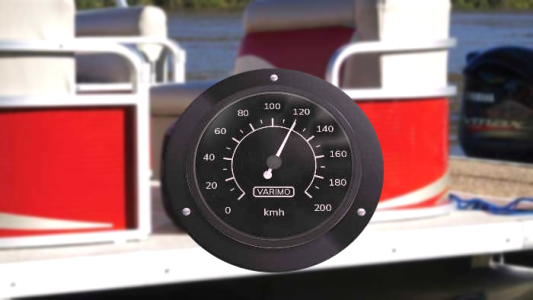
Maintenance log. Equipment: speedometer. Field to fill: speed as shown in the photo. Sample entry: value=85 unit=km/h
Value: value=120 unit=km/h
